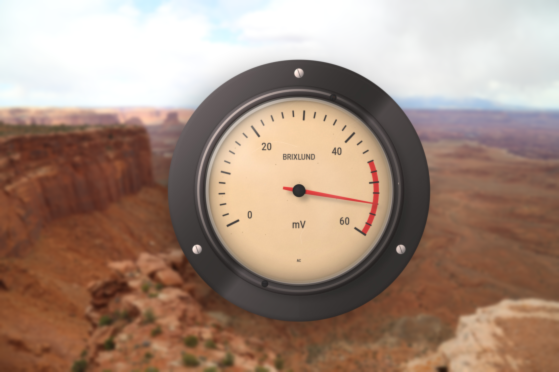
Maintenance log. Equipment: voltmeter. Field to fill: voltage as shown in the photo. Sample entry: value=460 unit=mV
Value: value=54 unit=mV
